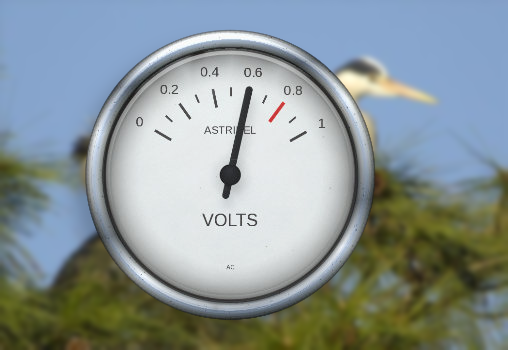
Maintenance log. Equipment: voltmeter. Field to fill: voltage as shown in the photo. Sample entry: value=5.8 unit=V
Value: value=0.6 unit=V
